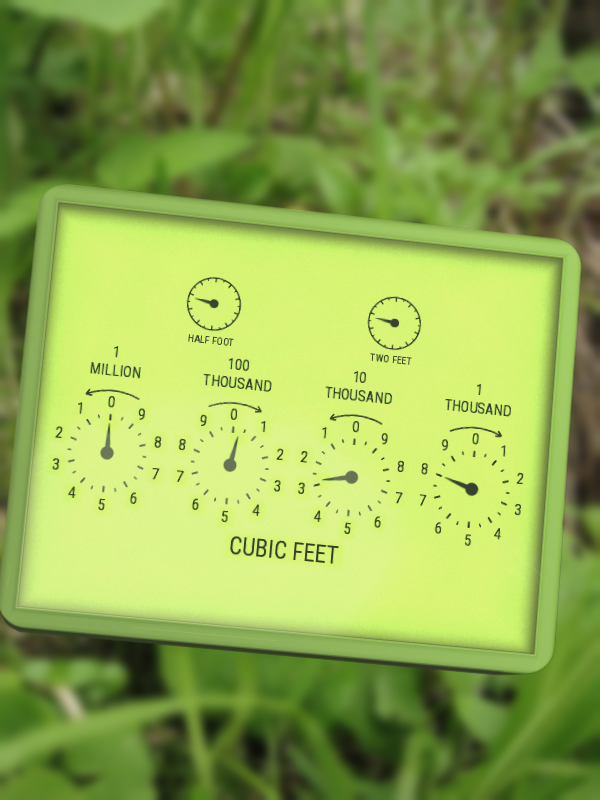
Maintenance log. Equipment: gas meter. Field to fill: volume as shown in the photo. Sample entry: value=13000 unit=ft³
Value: value=2800 unit=ft³
